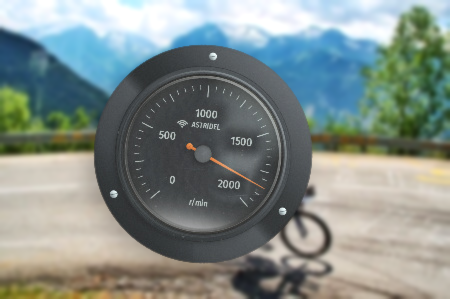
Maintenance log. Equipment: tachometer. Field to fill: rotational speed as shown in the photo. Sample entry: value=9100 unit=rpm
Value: value=1850 unit=rpm
